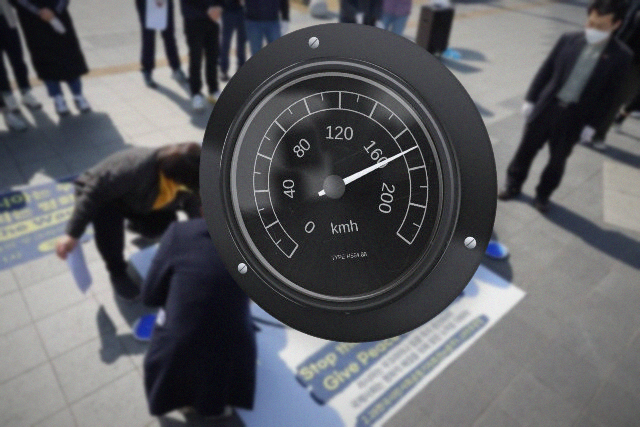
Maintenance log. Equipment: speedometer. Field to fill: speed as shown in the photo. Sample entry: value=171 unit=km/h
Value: value=170 unit=km/h
